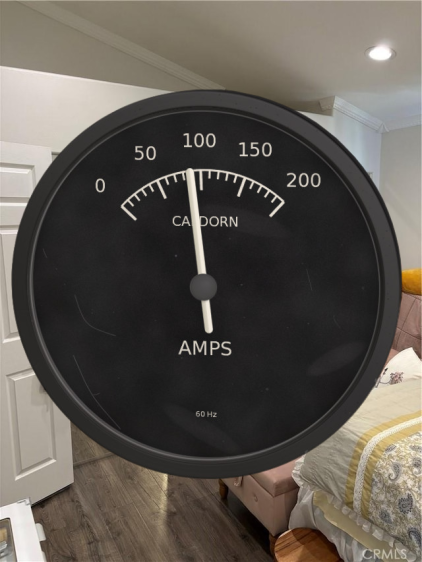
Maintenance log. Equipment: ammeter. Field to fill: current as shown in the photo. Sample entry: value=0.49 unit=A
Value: value=90 unit=A
